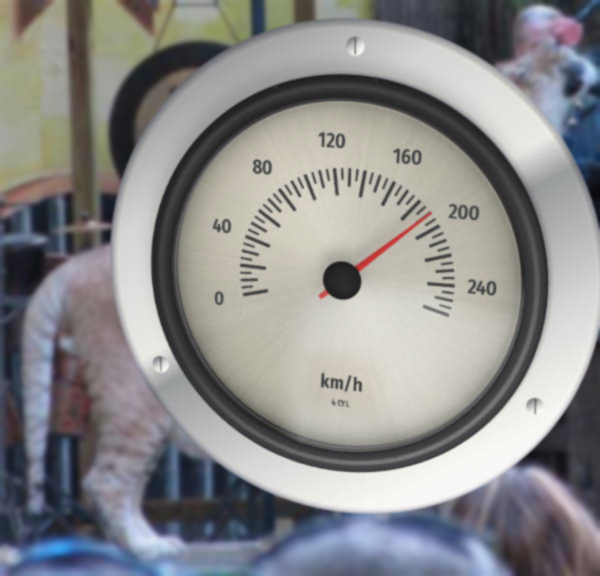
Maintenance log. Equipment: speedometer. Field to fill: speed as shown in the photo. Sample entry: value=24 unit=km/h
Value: value=190 unit=km/h
